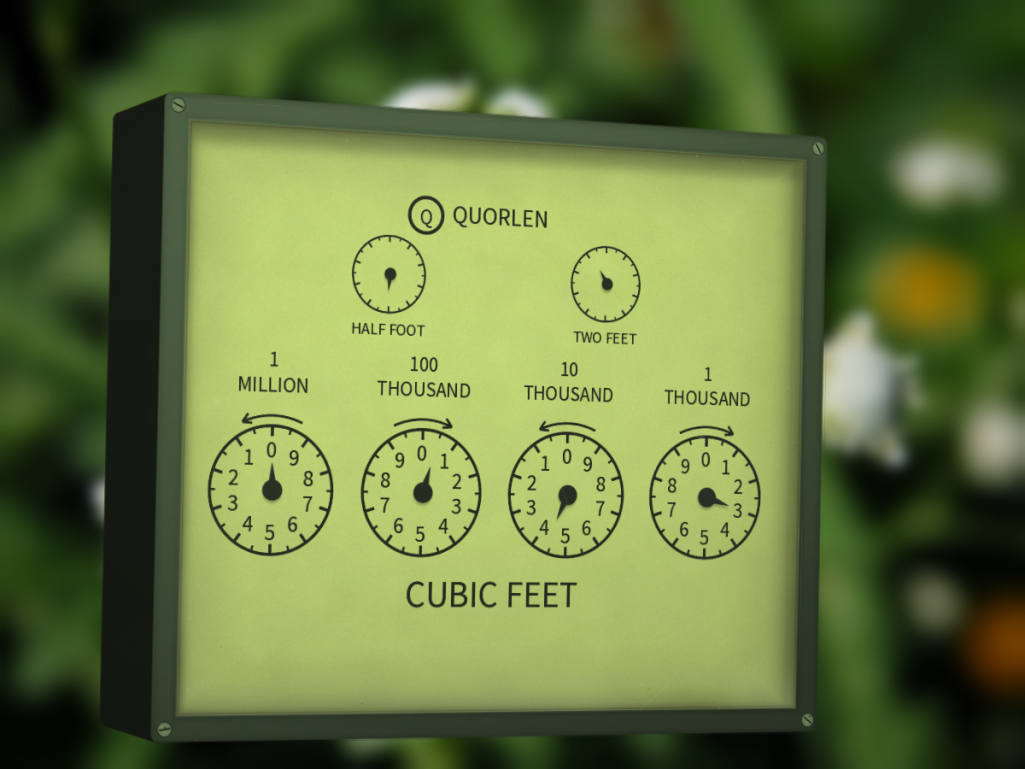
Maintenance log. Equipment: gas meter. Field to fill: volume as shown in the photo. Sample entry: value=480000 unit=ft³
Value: value=4300 unit=ft³
